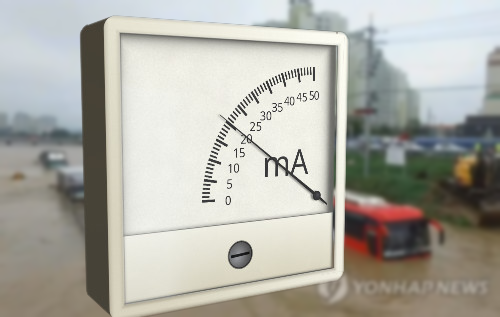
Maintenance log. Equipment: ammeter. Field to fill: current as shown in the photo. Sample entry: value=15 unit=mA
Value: value=20 unit=mA
